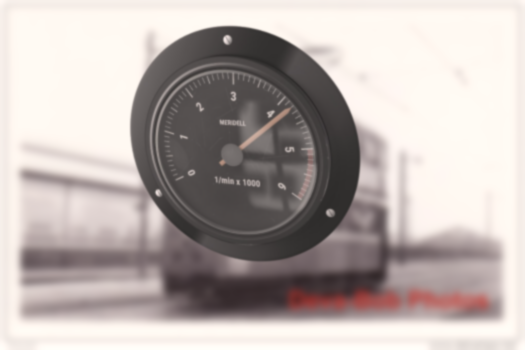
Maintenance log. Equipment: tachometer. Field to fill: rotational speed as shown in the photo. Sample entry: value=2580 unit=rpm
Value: value=4200 unit=rpm
